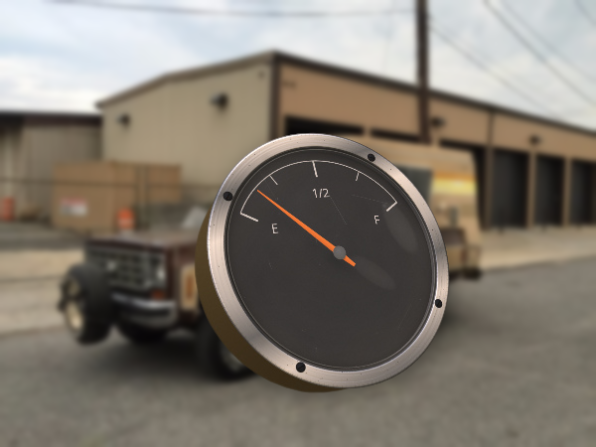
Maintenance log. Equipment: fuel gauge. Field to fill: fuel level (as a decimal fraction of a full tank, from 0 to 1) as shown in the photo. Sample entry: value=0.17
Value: value=0.125
